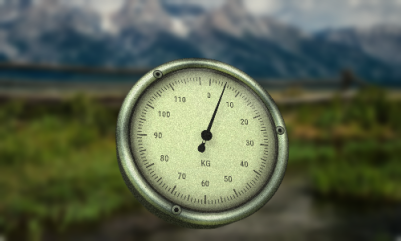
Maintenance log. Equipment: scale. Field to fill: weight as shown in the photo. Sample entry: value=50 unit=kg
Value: value=5 unit=kg
